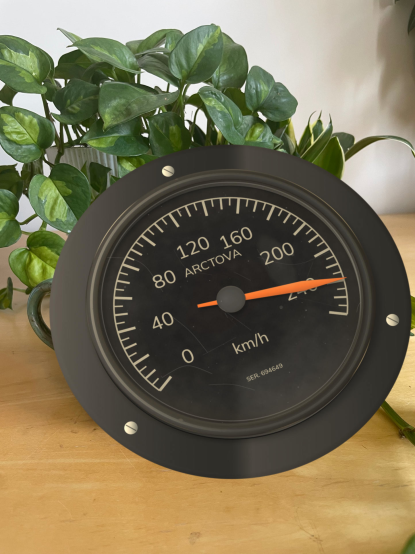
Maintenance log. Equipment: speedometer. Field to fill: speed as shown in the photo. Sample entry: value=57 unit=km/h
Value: value=240 unit=km/h
